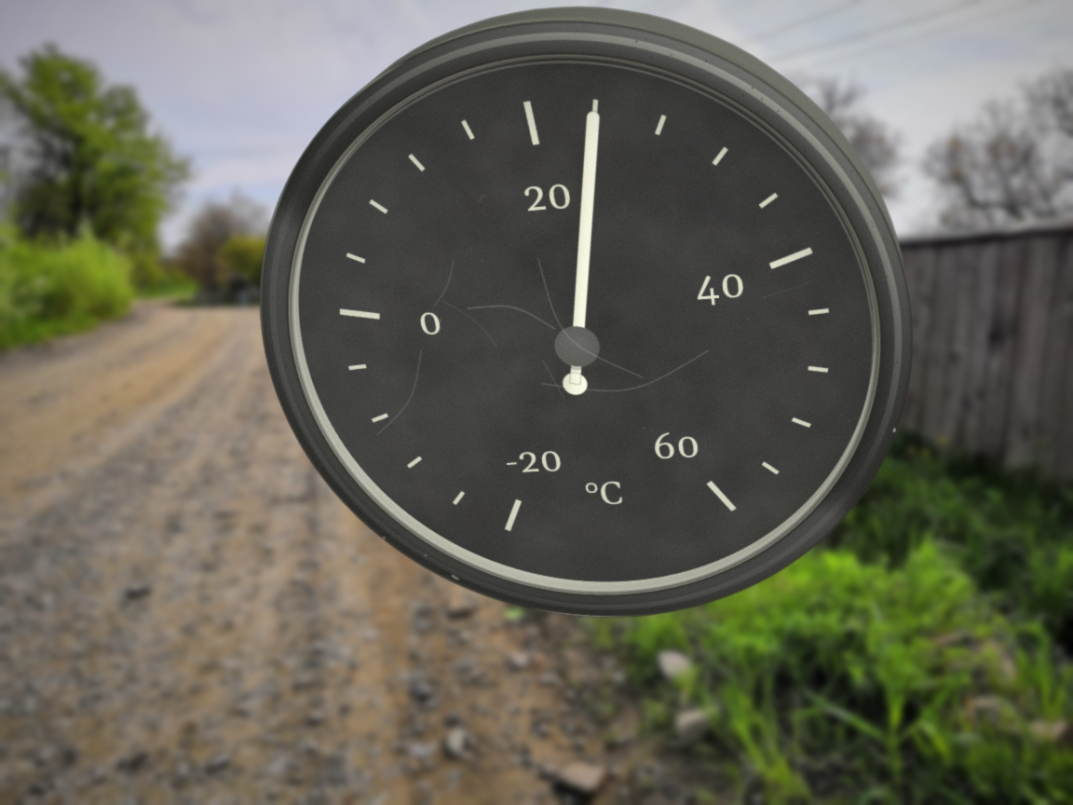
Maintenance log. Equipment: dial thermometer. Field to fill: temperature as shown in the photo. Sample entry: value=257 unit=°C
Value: value=24 unit=°C
